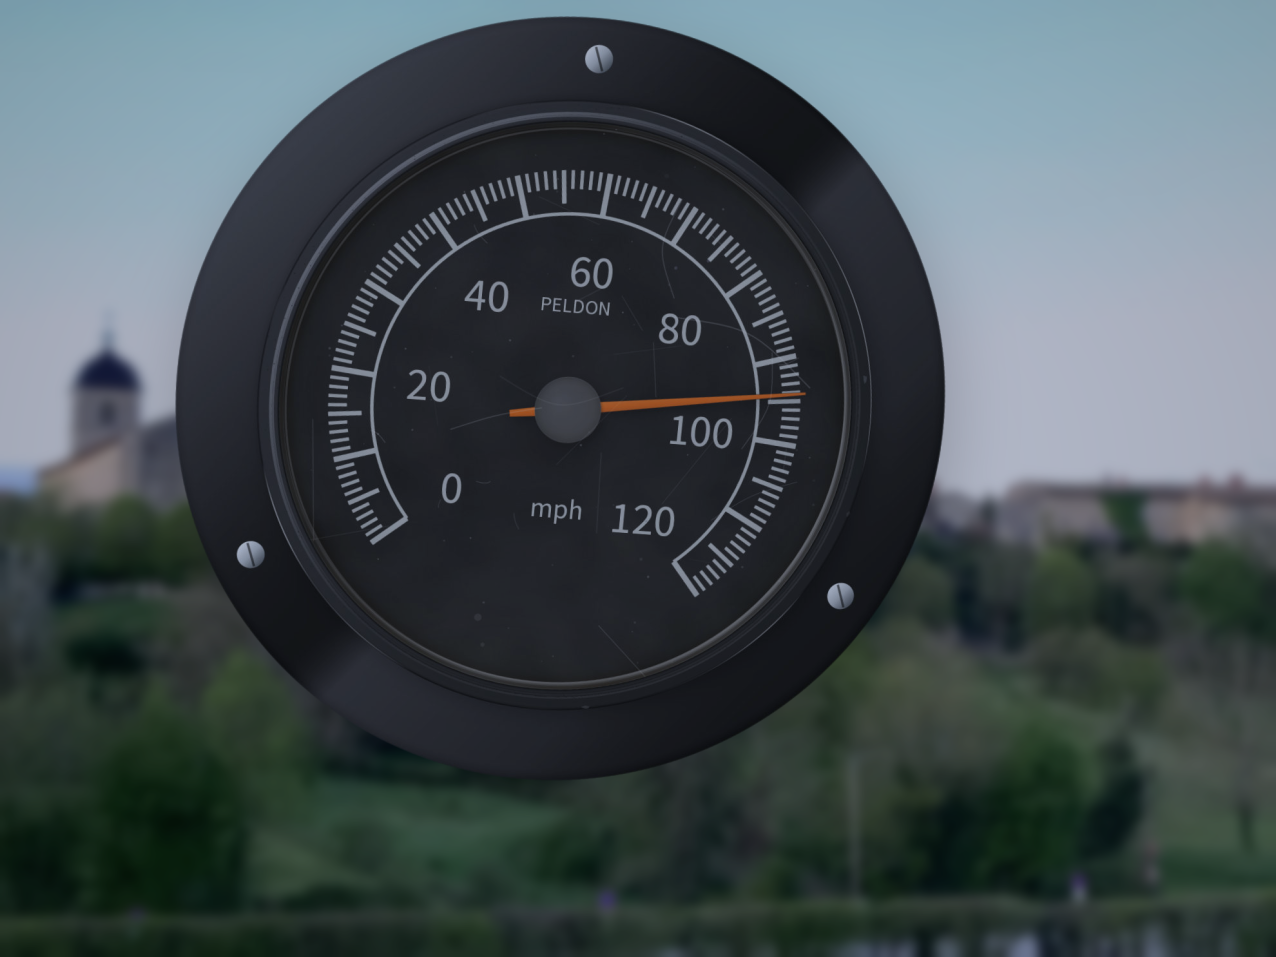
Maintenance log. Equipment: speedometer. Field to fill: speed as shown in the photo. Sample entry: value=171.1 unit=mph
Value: value=94 unit=mph
